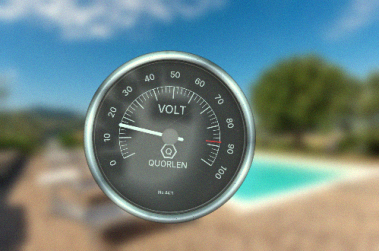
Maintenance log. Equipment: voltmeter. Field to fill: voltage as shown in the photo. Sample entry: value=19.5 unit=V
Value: value=16 unit=V
